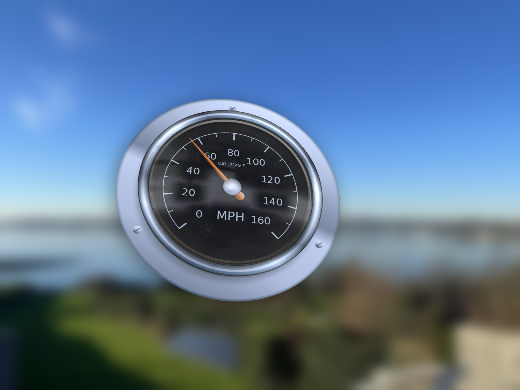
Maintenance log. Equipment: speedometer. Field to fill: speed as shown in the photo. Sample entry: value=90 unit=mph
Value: value=55 unit=mph
